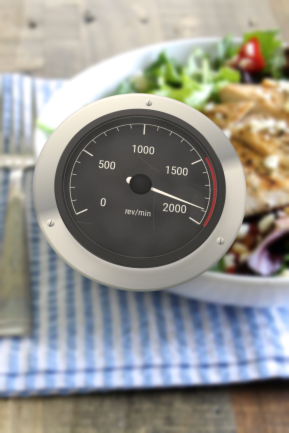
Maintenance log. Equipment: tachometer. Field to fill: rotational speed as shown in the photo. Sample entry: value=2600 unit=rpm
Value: value=1900 unit=rpm
